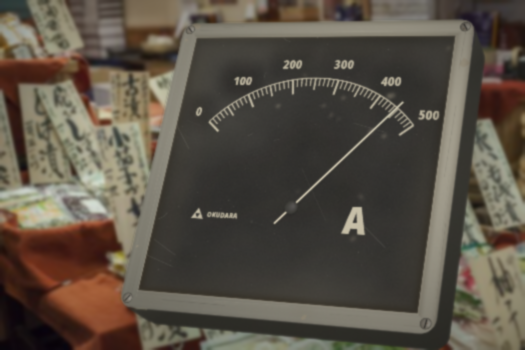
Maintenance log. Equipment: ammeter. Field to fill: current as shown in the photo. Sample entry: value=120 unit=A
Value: value=450 unit=A
